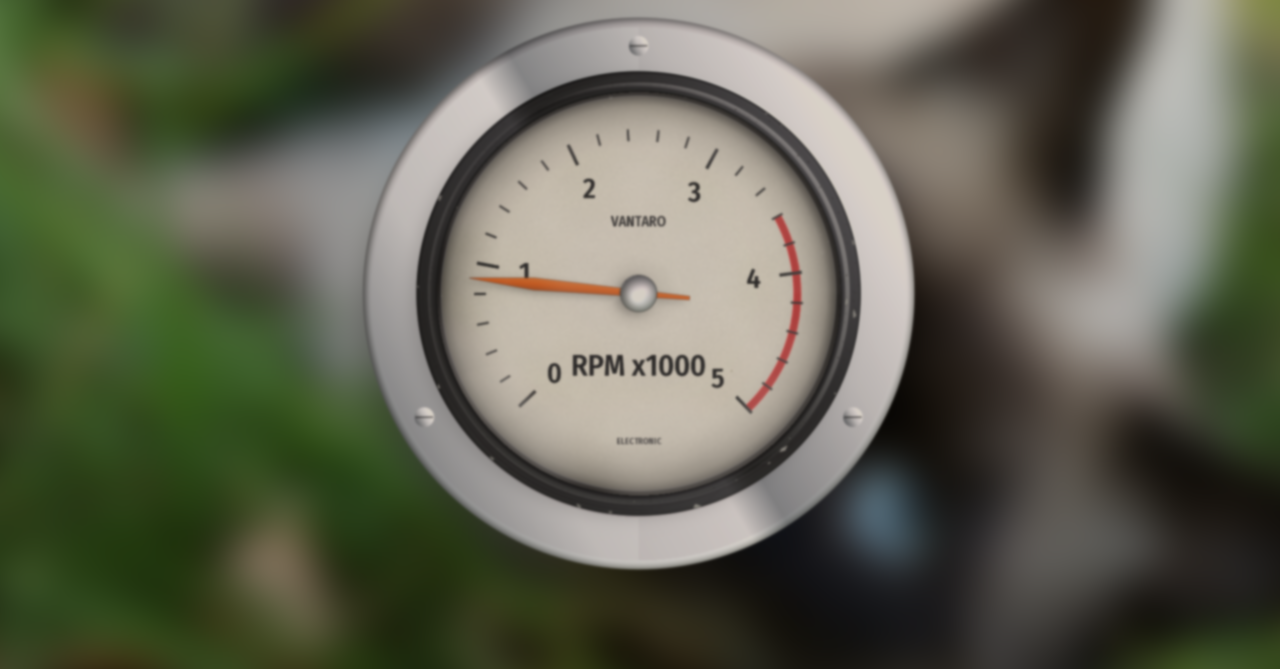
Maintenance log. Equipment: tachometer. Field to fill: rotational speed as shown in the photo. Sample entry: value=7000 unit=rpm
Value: value=900 unit=rpm
